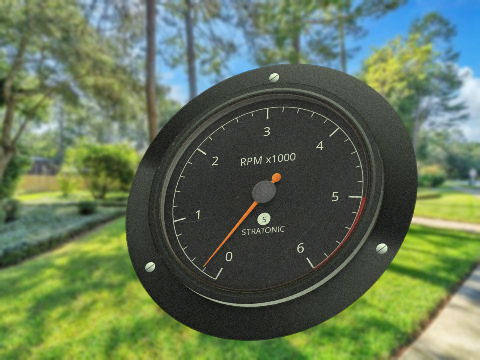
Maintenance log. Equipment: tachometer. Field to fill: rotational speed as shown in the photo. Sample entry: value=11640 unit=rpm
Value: value=200 unit=rpm
